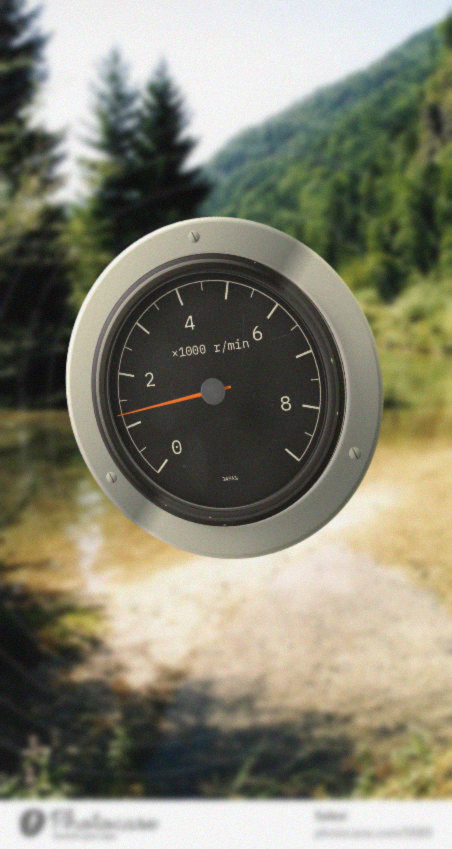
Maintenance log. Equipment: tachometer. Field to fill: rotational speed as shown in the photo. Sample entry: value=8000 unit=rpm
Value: value=1250 unit=rpm
